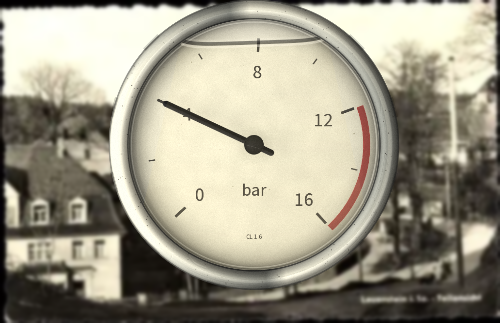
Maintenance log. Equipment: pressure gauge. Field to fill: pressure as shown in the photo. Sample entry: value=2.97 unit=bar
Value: value=4 unit=bar
